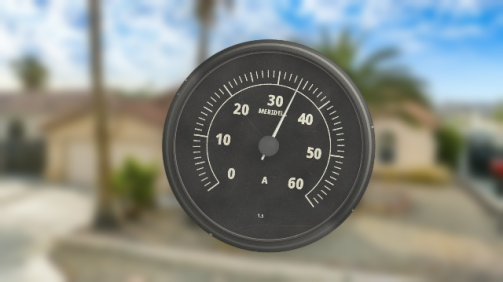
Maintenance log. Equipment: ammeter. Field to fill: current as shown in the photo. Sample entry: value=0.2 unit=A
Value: value=34 unit=A
